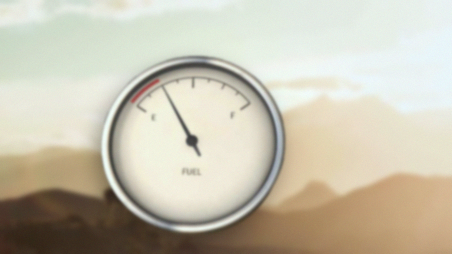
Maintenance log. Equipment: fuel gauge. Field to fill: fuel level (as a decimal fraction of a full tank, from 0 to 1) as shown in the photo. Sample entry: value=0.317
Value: value=0.25
